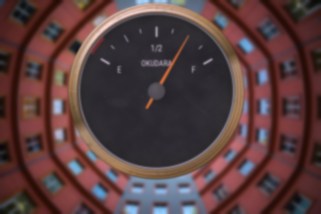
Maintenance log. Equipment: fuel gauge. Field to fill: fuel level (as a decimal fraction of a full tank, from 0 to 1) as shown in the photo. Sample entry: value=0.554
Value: value=0.75
